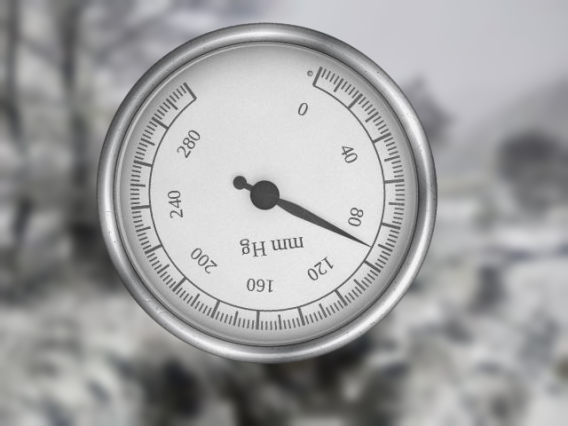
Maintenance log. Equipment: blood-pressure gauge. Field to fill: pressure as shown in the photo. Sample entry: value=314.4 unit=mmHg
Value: value=92 unit=mmHg
